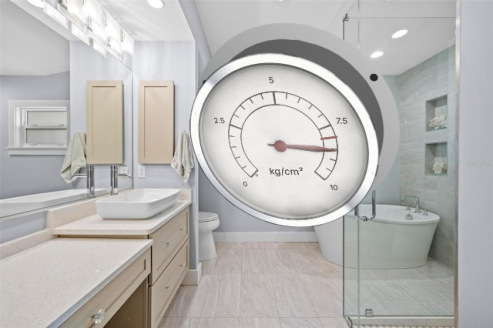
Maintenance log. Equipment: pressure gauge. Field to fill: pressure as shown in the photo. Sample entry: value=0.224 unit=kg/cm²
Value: value=8.5 unit=kg/cm²
